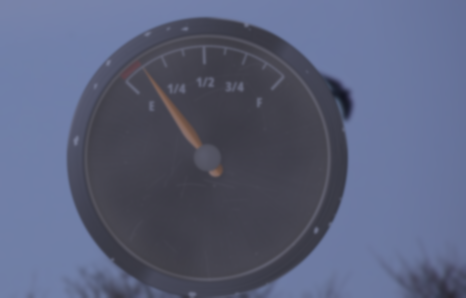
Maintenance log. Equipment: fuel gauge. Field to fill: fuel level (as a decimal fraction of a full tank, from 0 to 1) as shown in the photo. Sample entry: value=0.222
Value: value=0.125
